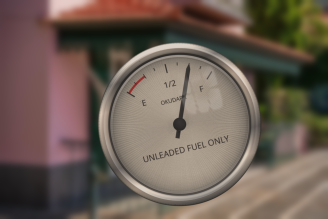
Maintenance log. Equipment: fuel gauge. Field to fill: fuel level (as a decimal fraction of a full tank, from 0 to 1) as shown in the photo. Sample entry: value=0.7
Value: value=0.75
